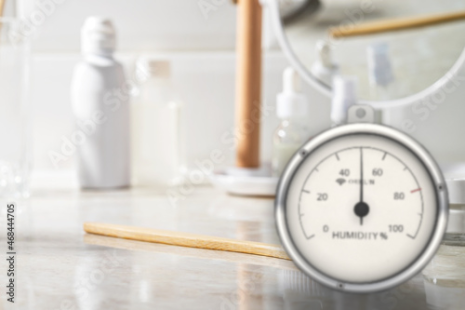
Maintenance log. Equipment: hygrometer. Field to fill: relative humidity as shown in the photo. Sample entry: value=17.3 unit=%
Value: value=50 unit=%
